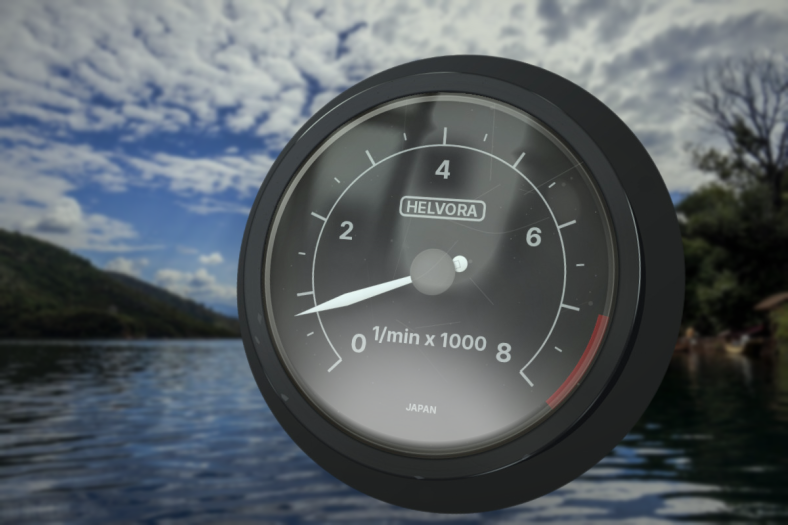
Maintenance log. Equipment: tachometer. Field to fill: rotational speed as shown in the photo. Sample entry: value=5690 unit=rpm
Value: value=750 unit=rpm
